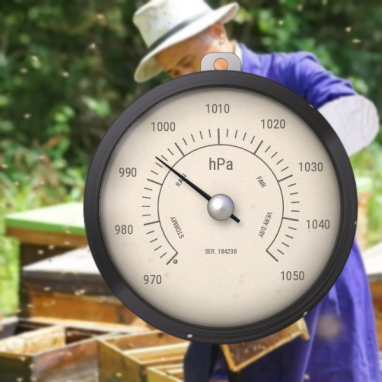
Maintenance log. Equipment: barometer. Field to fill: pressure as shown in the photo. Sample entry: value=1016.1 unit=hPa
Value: value=995 unit=hPa
